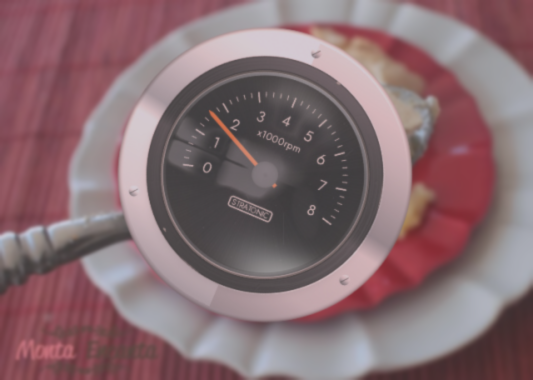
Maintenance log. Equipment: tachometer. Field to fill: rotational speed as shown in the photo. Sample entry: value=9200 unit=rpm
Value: value=1600 unit=rpm
